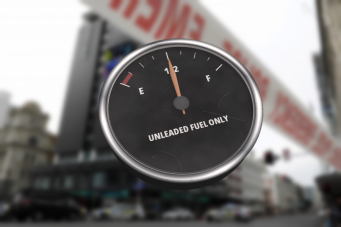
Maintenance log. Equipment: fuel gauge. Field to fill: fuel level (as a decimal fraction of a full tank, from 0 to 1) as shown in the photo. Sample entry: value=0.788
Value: value=0.5
